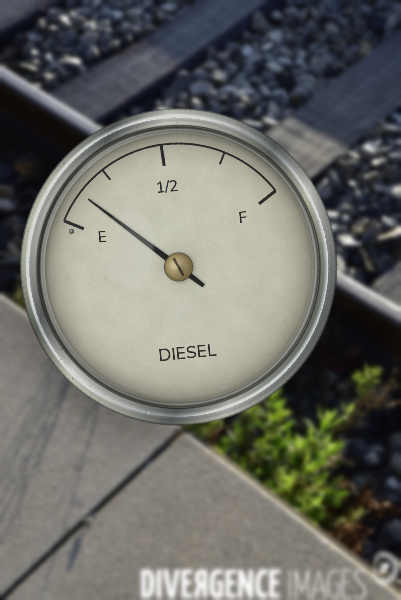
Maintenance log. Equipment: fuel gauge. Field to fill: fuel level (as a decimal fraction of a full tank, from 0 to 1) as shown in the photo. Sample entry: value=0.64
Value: value=0.125
